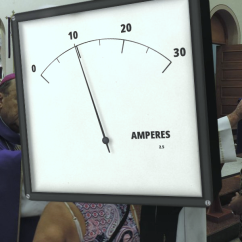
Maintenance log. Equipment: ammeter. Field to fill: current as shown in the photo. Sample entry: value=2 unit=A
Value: value=10 unit=A
